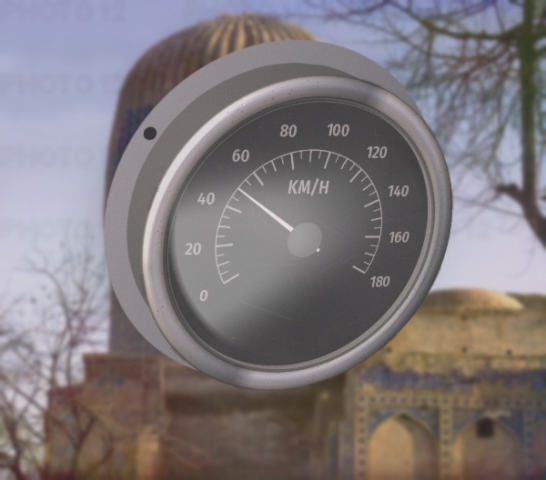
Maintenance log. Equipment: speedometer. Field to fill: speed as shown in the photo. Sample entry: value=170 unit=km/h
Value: value=50 unit=km/h
